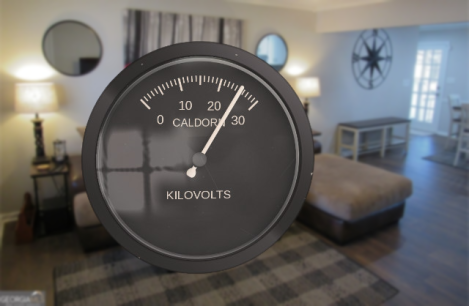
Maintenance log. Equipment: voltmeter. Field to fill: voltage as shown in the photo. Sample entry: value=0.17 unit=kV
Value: value=25 unit=kV
